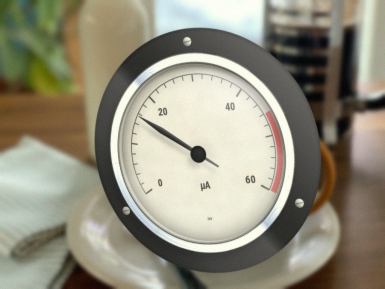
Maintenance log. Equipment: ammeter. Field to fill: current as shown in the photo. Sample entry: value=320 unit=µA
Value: value=16 unit=µA
